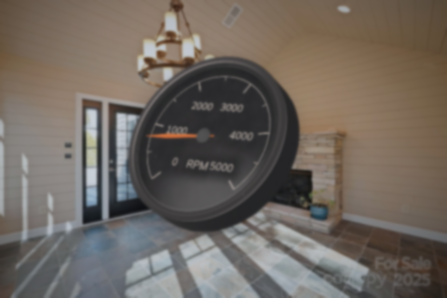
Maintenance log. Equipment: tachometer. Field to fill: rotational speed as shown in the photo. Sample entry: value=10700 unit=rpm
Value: value=750 unit=rpm
